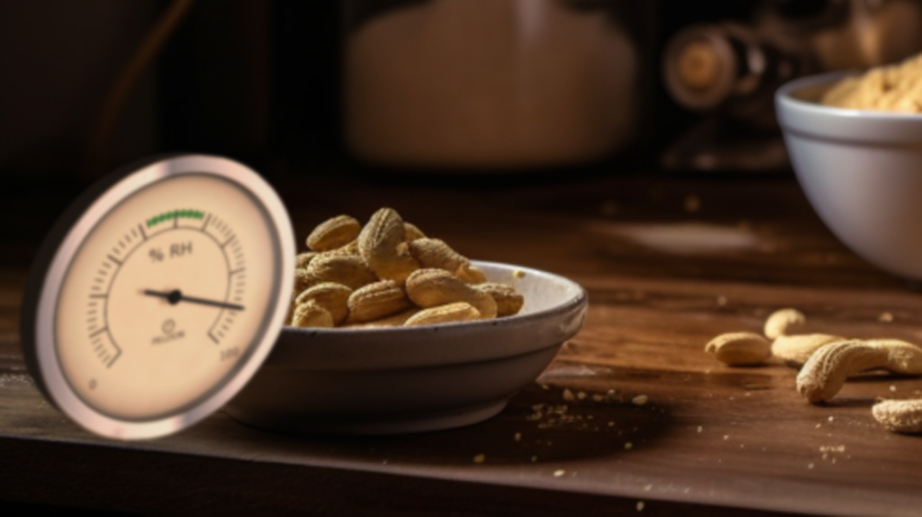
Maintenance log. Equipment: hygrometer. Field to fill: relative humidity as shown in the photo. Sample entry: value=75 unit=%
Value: value=90 unit=%
